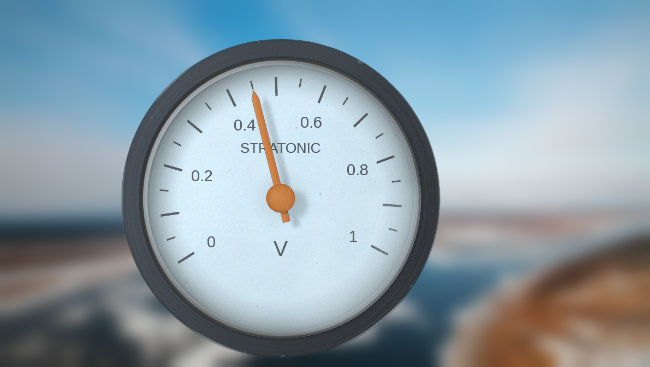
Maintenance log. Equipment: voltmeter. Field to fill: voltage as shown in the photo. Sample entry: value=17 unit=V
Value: value=0.45 unit=V
